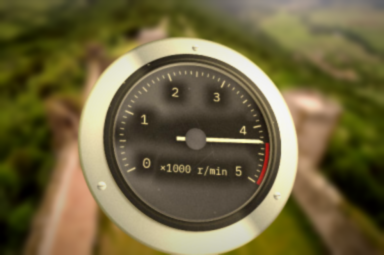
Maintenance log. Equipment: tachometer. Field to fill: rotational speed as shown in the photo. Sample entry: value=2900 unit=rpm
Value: value=4300 unit=rpm
